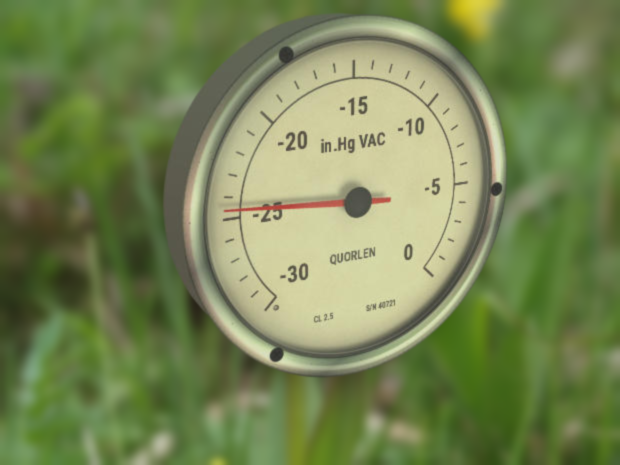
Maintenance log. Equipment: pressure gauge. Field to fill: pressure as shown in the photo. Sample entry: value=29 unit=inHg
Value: value=-24.5 unit=inHg
